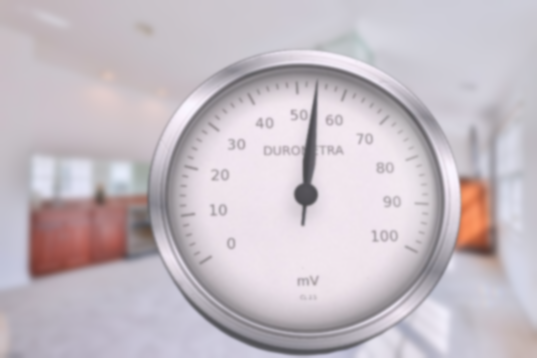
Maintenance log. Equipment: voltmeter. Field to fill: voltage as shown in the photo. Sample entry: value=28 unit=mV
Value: value=54 unit=mV
